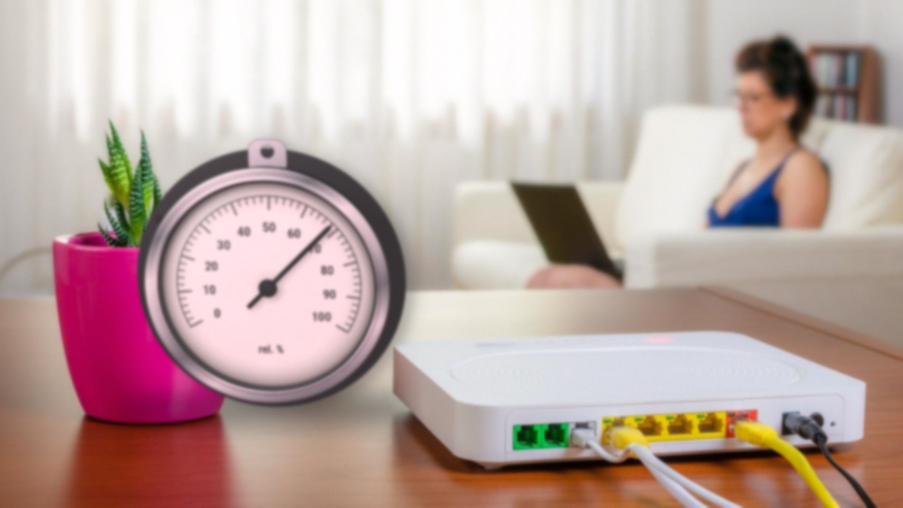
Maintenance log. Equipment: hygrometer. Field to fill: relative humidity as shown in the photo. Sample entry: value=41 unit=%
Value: value=68 unit=%
